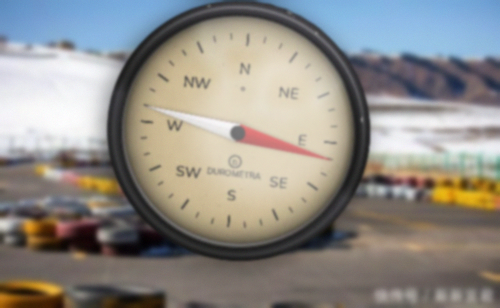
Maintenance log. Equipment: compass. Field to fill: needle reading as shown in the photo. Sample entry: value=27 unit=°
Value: value=100 unit=°
